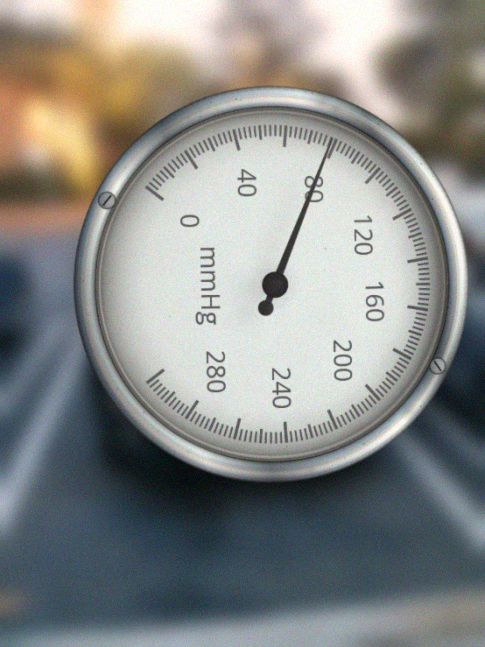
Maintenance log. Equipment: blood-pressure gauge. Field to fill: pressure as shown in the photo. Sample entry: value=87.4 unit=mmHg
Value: value=78 unit=mmHg
